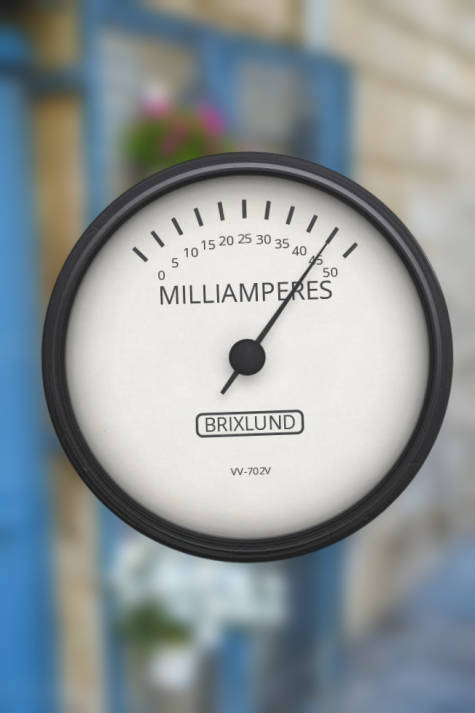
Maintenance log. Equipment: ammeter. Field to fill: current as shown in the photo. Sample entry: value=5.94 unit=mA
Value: value=45 unit=mA
